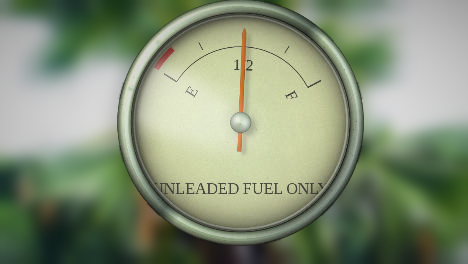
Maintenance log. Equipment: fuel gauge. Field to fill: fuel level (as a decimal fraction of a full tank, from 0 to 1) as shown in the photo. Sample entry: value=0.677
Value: value=0.5
